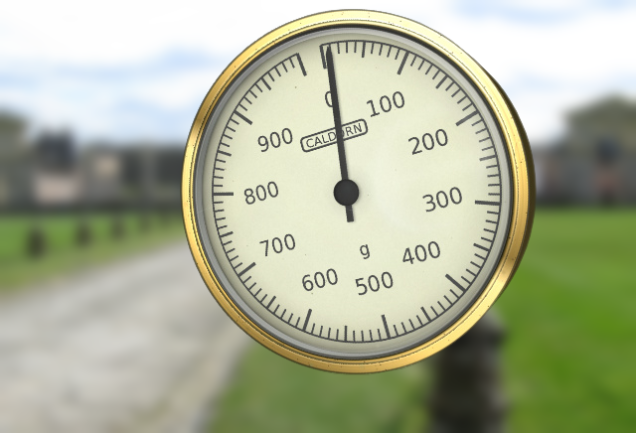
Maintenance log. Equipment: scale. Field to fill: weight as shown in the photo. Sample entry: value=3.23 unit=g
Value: value=10 unit=g
